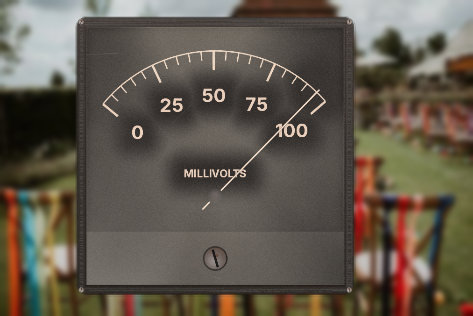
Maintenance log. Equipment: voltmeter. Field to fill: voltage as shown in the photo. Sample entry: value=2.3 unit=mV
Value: value=95 unit=mV
